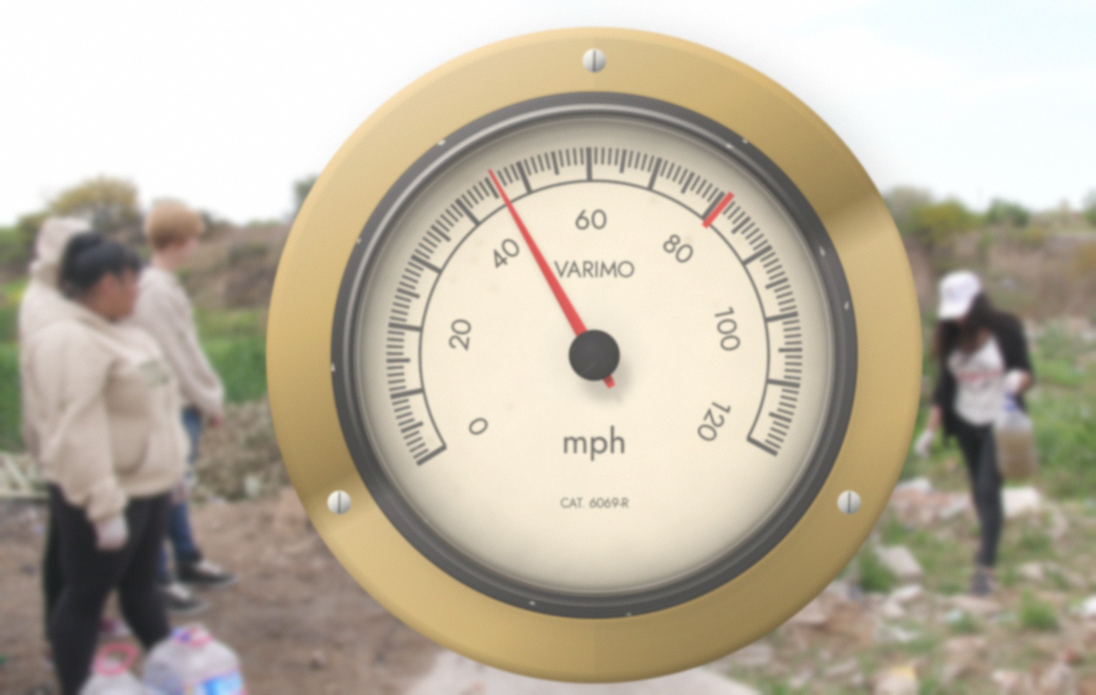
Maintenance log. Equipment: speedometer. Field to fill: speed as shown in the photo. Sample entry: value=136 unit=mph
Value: value=46 unit=mph
